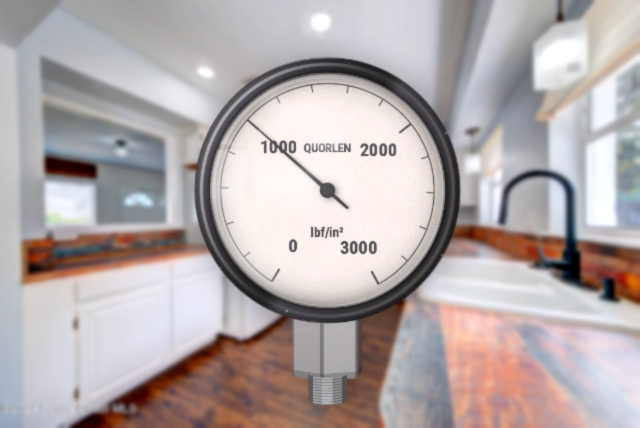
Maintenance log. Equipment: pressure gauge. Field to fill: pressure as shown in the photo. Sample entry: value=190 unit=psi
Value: value=1000 unit=psi
